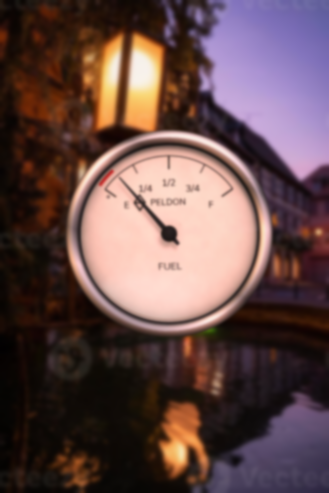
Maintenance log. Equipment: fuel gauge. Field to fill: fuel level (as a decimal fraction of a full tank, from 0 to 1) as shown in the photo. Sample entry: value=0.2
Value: value=0.125
